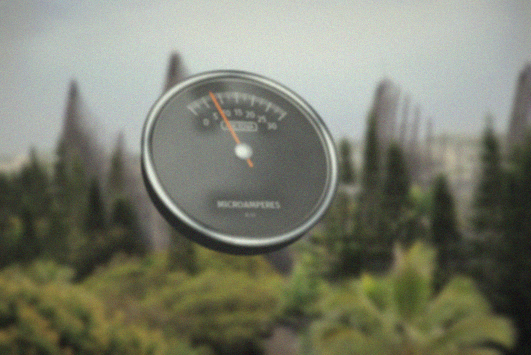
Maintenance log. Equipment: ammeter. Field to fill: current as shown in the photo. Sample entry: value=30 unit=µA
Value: value=7.5 unit=µA
